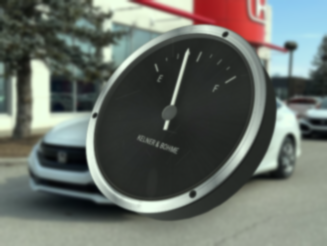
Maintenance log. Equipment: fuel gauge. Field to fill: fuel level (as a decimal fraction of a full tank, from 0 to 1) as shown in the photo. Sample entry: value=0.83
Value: value=0.375
